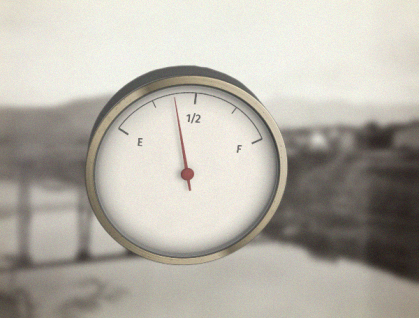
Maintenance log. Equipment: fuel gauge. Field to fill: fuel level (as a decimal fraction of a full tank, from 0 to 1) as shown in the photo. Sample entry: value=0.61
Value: value=0.375
